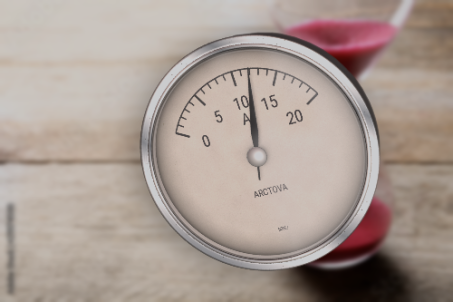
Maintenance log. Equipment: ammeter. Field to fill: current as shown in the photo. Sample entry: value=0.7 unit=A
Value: value=12 unit=A
